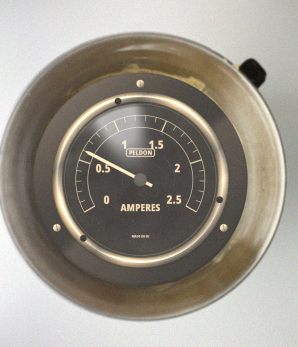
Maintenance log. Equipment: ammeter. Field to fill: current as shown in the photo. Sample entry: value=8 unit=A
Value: value=0.6 unit=A
